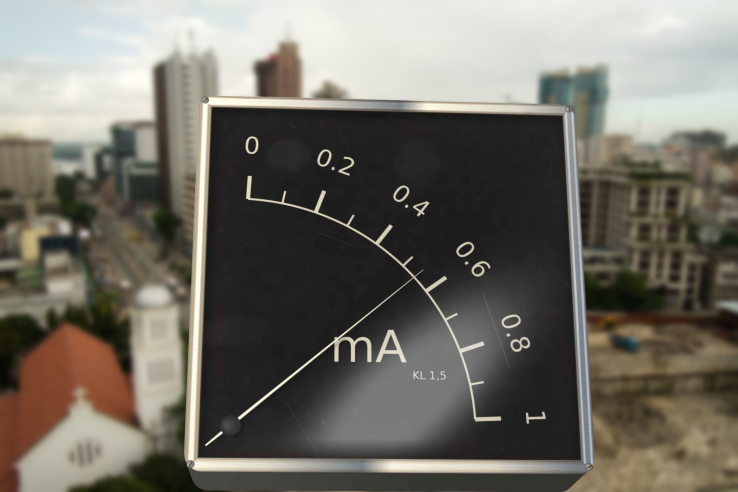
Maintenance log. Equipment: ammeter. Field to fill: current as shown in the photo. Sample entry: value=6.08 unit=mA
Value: value=0.55 unit=mA
